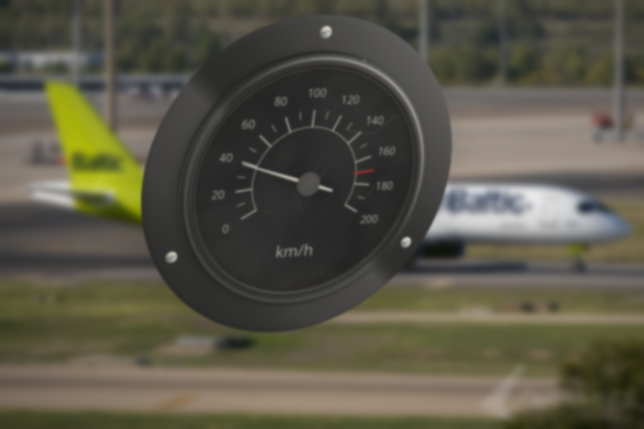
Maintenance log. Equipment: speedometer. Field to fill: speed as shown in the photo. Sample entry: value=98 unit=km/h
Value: value=40 unit=km/h
